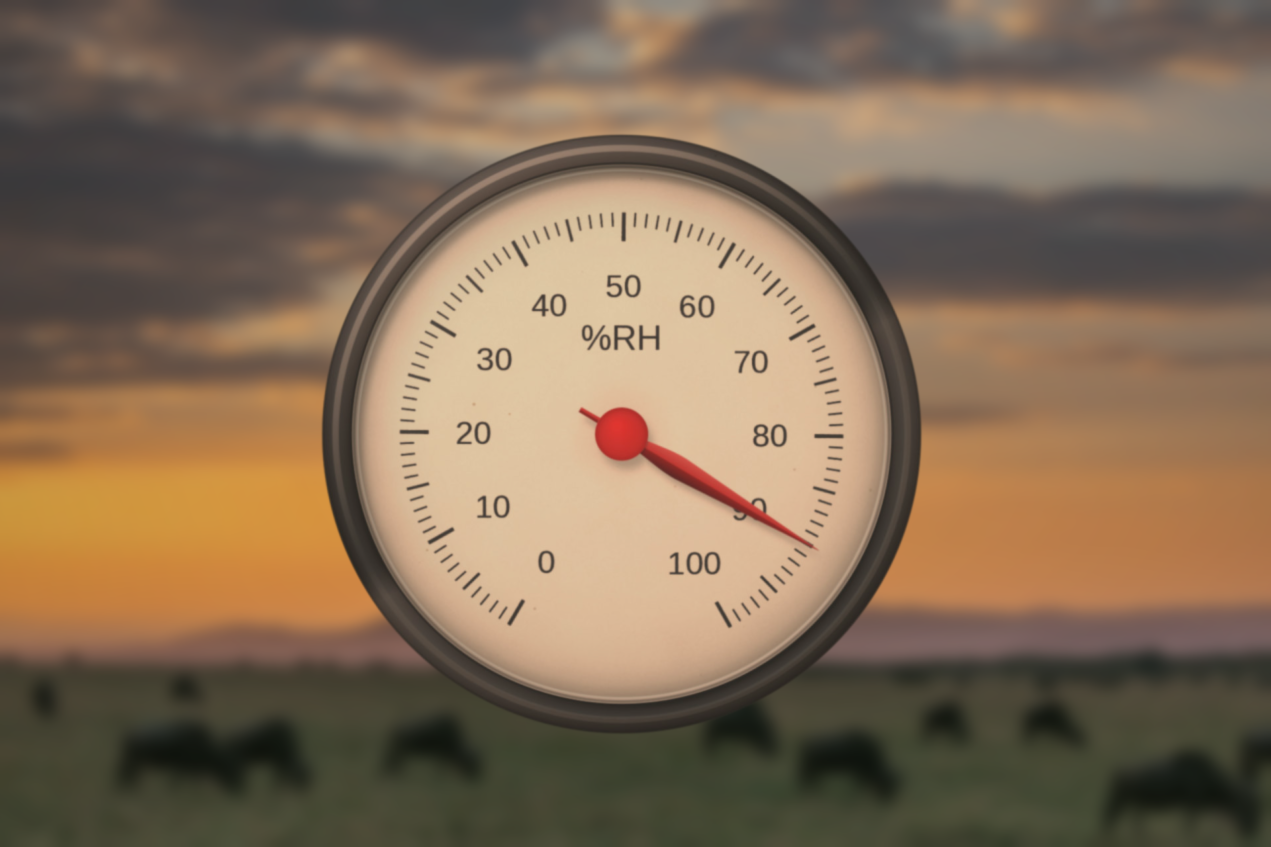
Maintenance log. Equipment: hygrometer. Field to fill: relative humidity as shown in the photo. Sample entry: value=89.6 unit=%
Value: value=90 unit=%
